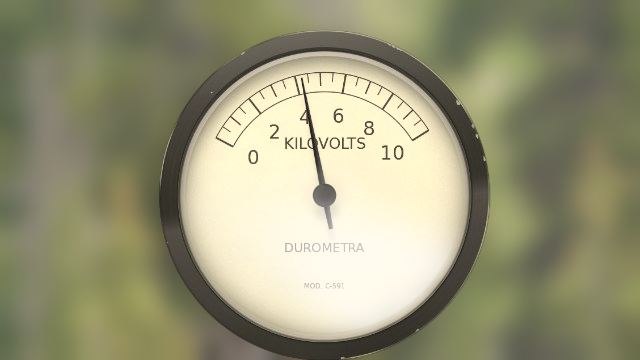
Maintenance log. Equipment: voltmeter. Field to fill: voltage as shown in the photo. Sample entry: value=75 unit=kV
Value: value=4.25 unit=kV
